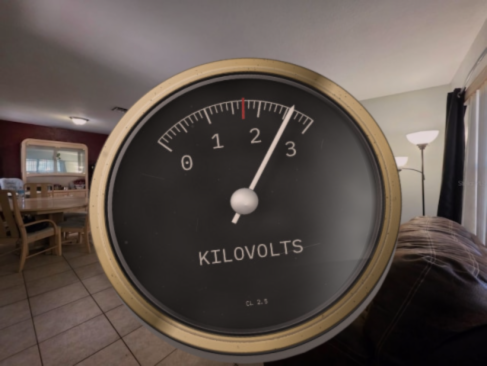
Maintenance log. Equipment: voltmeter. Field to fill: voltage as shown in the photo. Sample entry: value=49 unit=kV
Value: value=2.6 unit=kV
